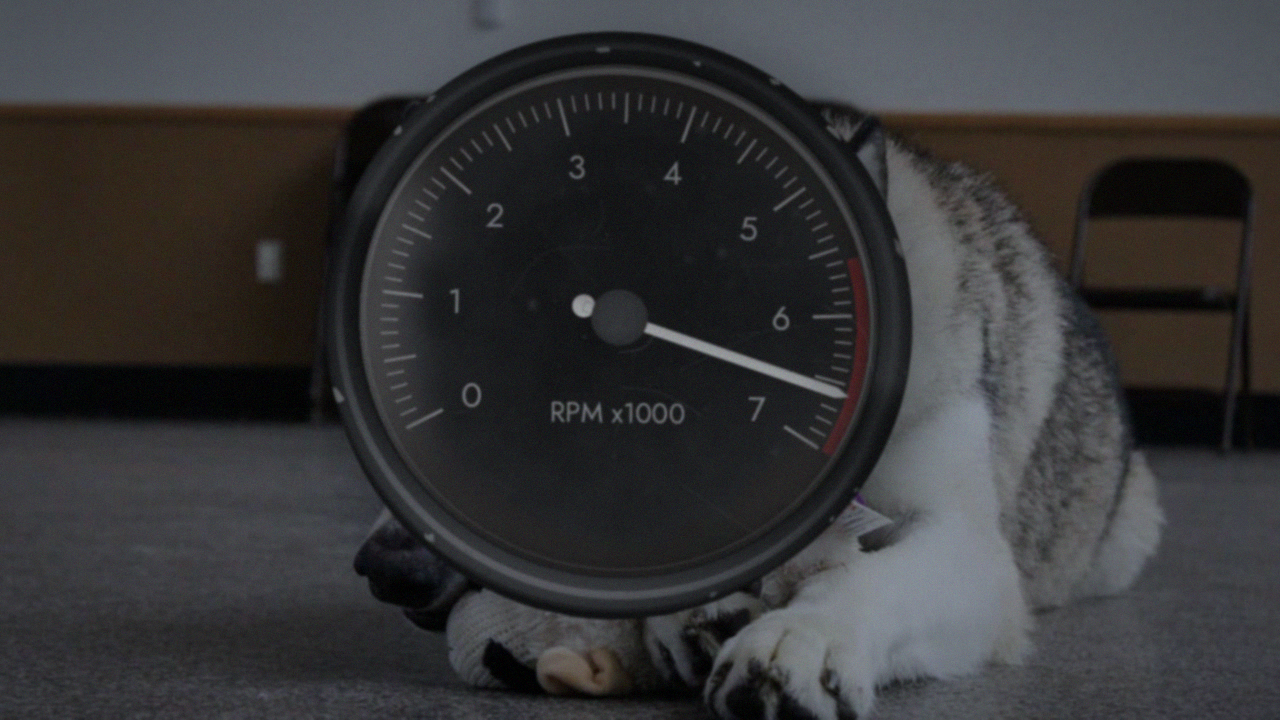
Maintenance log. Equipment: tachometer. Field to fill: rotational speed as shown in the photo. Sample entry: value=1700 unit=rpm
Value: value=6600 unit=rpm
